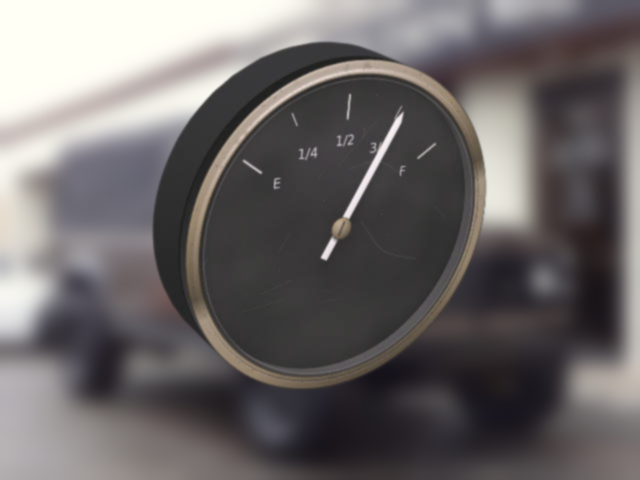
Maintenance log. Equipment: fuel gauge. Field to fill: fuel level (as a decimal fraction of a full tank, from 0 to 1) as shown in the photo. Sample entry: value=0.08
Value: value=0.75
